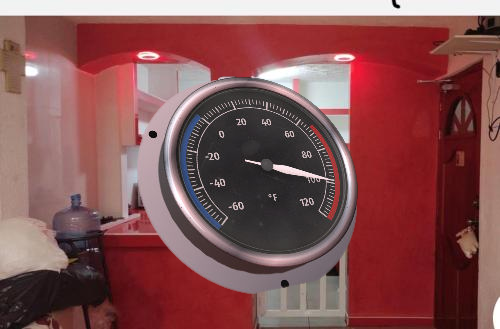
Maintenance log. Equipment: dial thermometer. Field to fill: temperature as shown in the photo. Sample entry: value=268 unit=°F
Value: value=100 unit=°F
